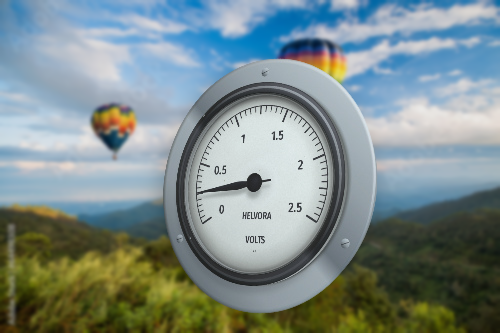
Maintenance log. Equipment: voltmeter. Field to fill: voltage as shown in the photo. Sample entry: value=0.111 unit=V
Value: value=0.25 unit=V
